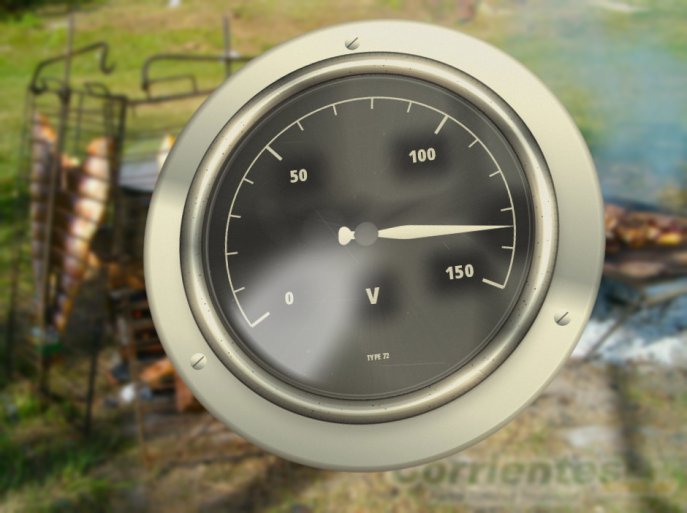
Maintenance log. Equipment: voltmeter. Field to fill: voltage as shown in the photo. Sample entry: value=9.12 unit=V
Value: value=135 unit=V
